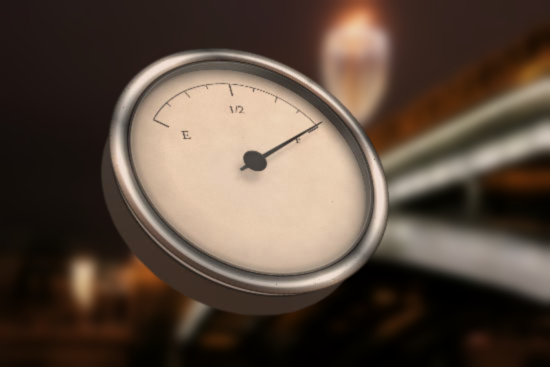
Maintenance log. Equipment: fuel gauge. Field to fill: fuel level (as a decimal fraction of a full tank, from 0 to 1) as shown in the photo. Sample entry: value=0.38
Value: value=1
